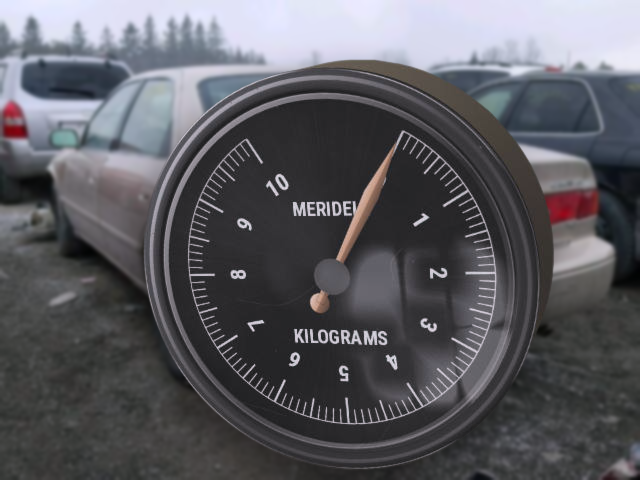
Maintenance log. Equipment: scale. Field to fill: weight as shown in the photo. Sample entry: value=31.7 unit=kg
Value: value=0 unit=kg
